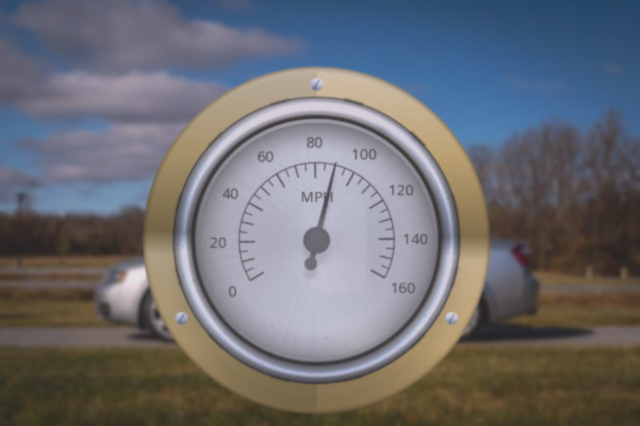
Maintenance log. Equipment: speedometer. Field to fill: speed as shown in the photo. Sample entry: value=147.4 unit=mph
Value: value=90 unit=mph
